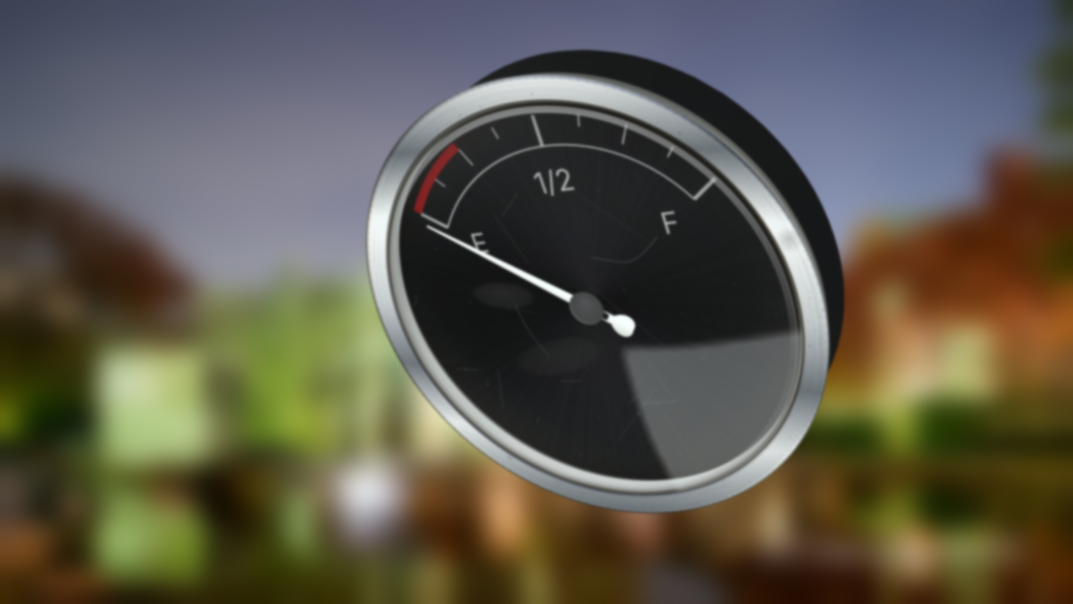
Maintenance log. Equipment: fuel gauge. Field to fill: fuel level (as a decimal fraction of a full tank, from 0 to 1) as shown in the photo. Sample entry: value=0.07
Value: value=0
